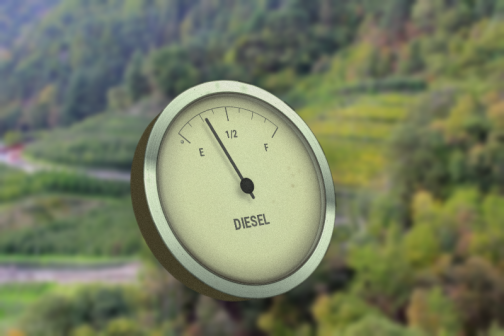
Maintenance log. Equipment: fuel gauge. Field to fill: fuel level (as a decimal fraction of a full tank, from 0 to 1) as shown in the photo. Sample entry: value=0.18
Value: value=0.25
